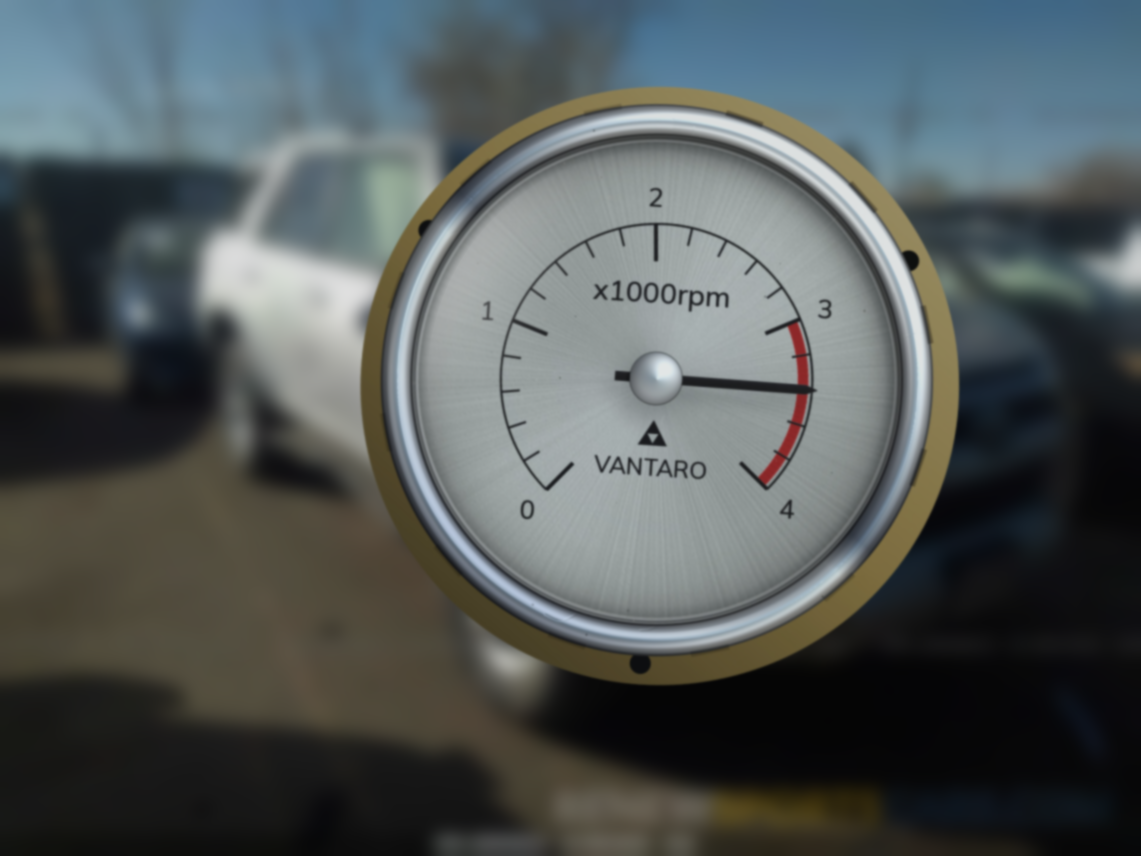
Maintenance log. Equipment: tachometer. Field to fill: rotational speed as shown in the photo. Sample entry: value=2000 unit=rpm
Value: value=3400 unit=rpm
